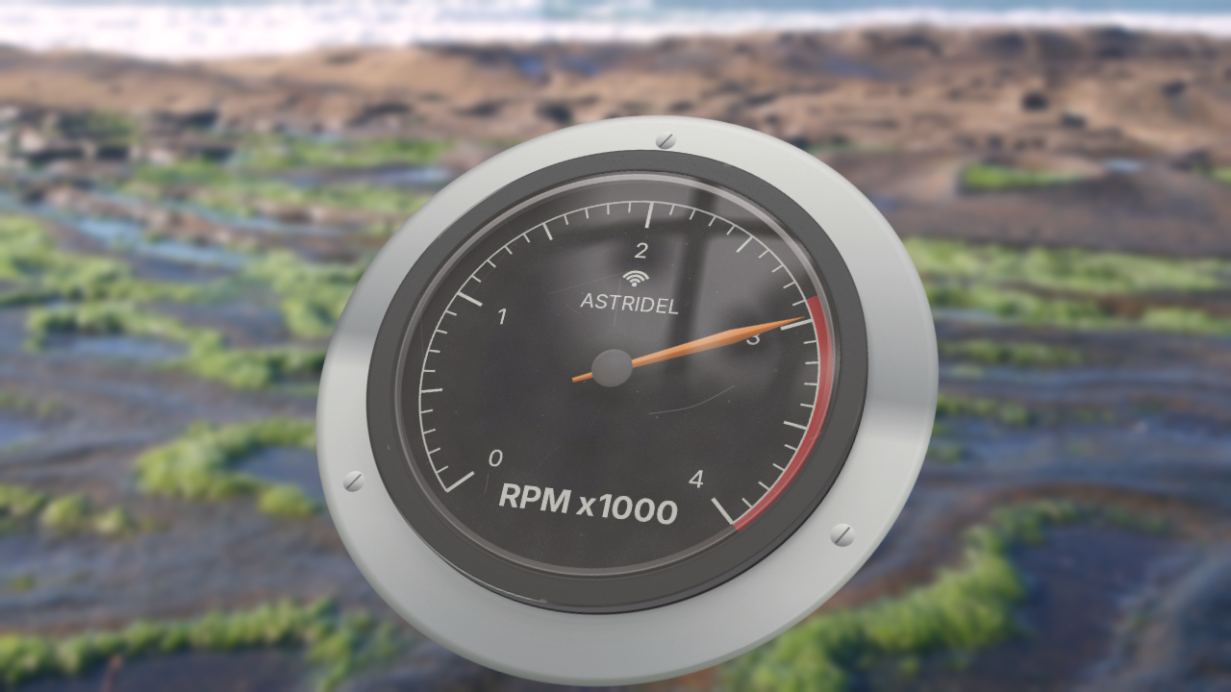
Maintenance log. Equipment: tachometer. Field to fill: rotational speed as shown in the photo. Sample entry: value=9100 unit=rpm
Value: value=3000 unit=rpm
